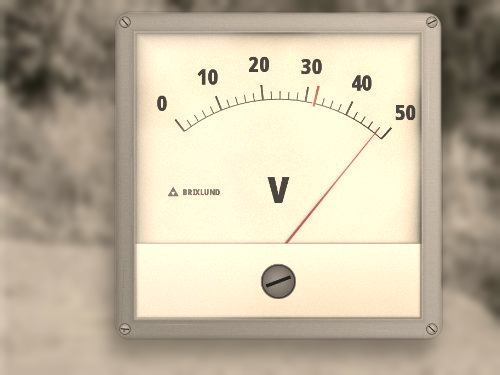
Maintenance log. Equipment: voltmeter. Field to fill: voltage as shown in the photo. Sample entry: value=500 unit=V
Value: value=48 unit=V
